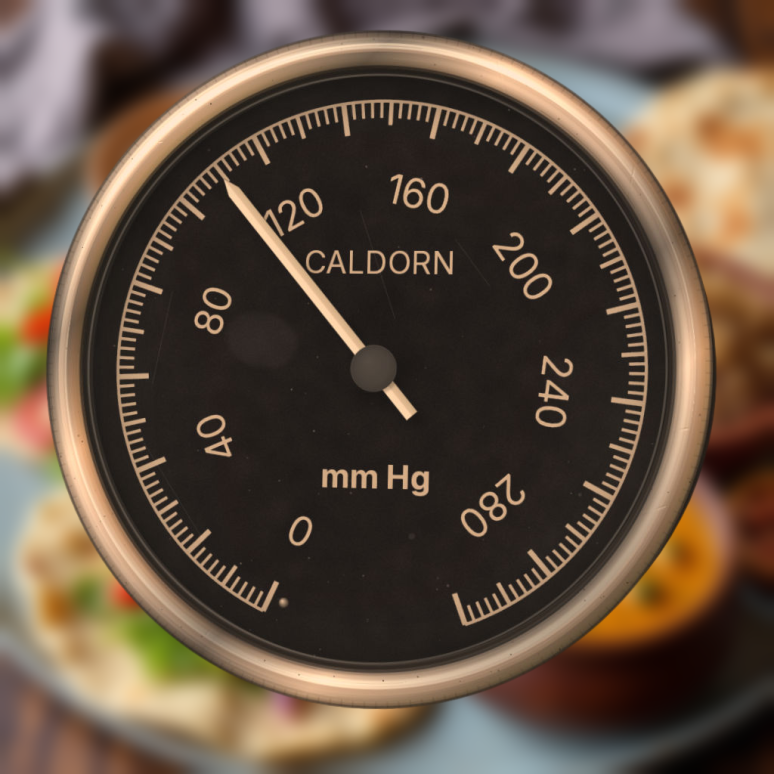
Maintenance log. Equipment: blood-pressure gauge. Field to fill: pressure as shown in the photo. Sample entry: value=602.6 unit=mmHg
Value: value=110 unit=mmHg
